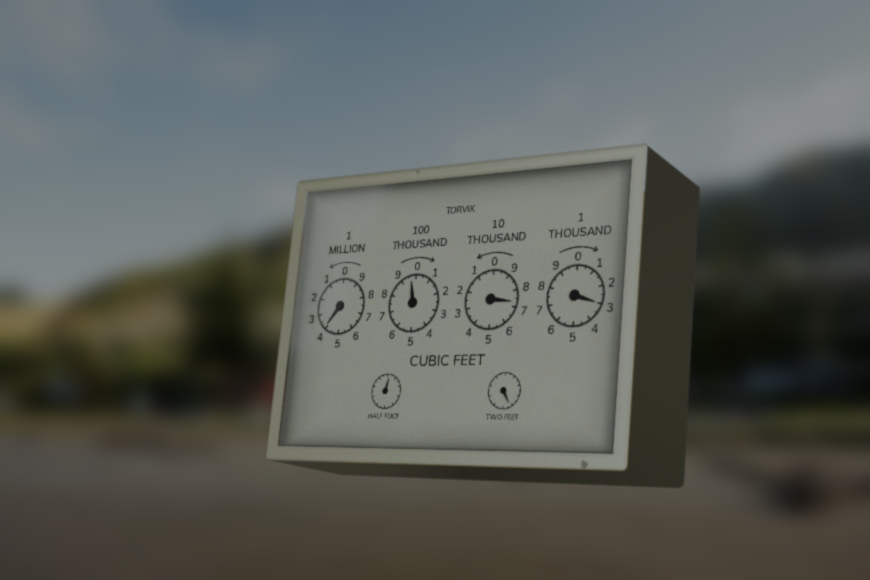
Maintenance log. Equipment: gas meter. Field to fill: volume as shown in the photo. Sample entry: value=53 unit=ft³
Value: value=397300 unit=ft³
